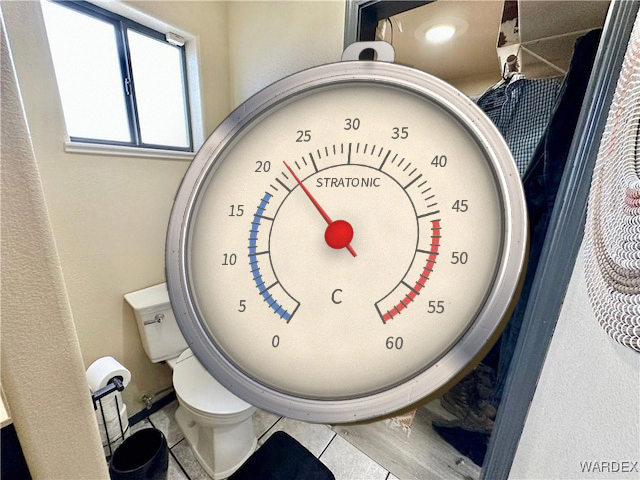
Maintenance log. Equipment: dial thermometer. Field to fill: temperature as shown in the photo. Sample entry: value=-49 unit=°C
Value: value=22 unit=°C
